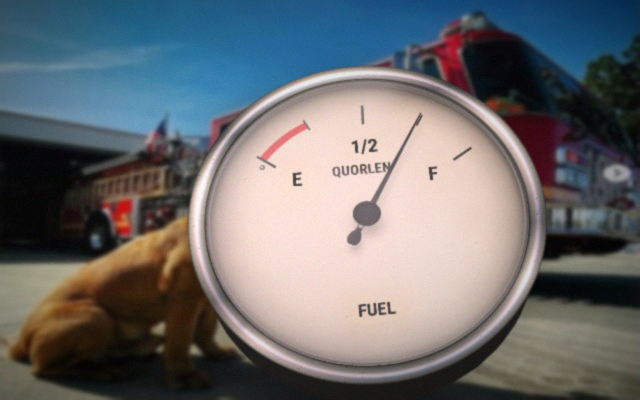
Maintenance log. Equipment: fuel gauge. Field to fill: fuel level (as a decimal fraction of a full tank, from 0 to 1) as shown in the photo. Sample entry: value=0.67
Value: value=0.75
